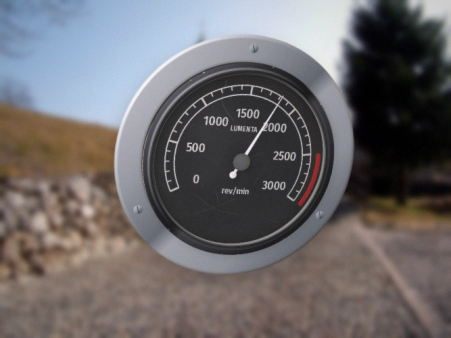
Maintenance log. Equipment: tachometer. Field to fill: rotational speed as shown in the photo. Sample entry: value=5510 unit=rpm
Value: value=1800 unit=rpm
